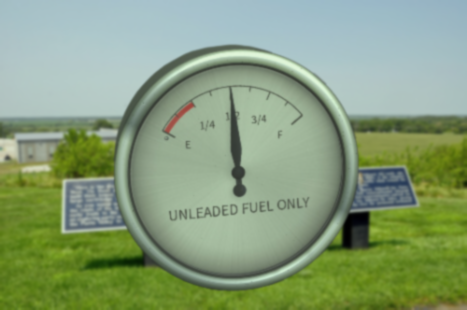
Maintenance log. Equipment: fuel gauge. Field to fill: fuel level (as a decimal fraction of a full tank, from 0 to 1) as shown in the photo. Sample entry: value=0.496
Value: value=0.5
